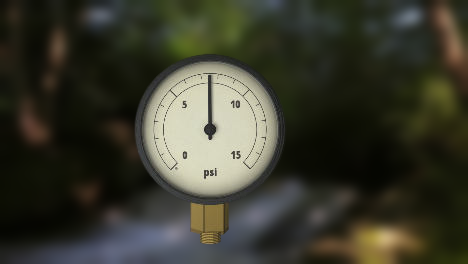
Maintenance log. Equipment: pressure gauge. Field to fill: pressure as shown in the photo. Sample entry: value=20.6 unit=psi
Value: value=7.5 unit=psi
